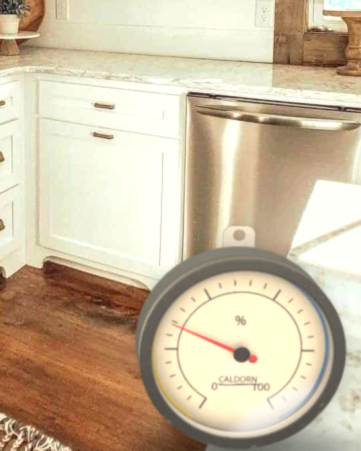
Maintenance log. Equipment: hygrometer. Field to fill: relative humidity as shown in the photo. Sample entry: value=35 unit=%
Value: value=28 unit=%
